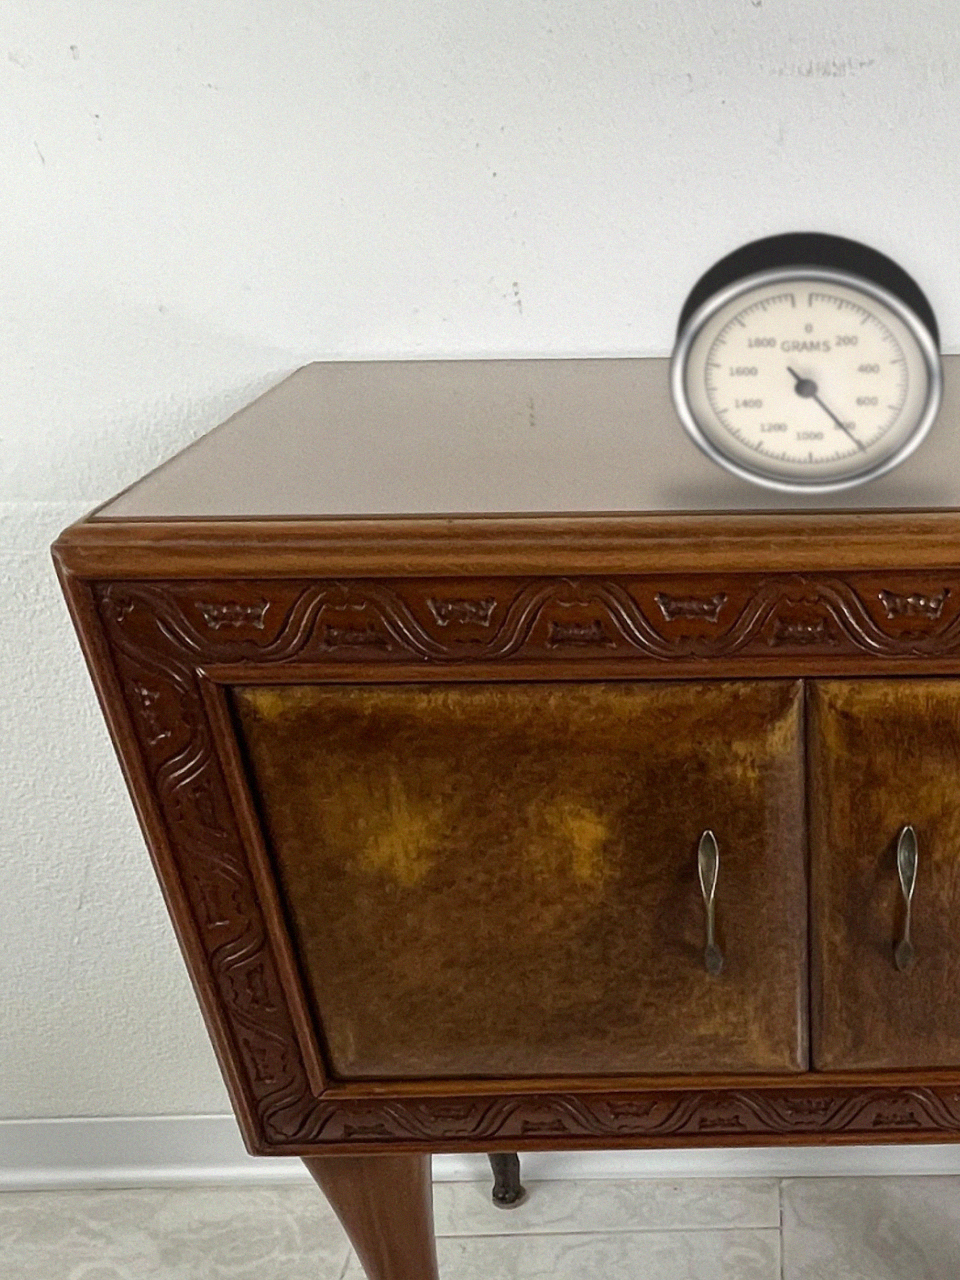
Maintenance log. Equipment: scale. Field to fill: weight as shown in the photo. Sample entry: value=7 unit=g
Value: value=800 unit=g
